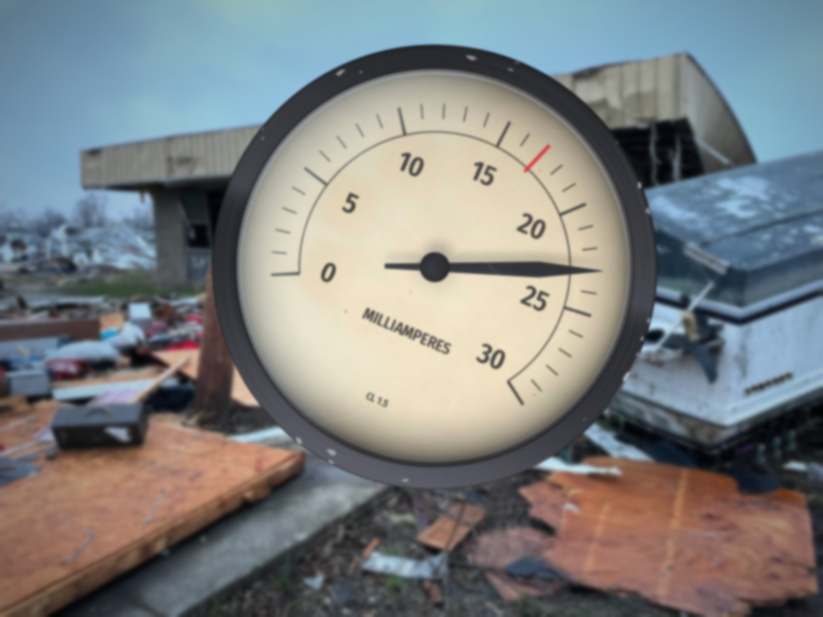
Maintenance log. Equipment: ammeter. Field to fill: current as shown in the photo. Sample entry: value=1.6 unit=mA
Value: value=23 unit=mA
